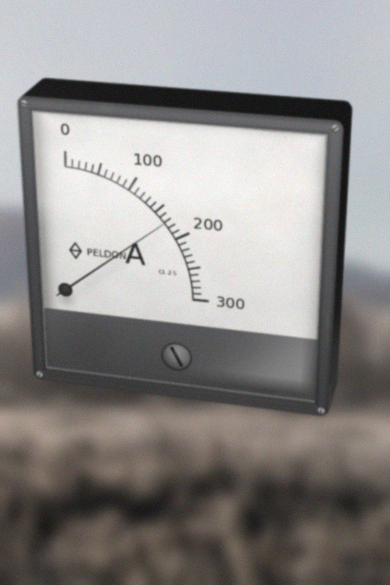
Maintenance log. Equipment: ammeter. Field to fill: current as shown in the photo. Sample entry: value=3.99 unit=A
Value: value=170 unit=A
